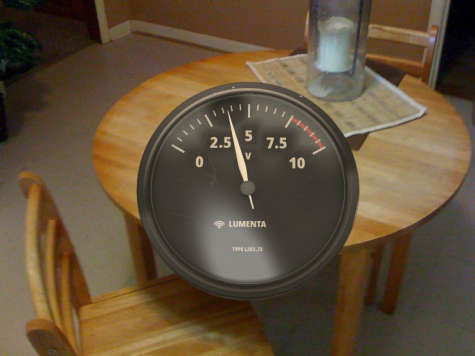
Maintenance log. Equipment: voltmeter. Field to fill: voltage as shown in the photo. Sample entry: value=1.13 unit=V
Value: value=3.75 unit=V
